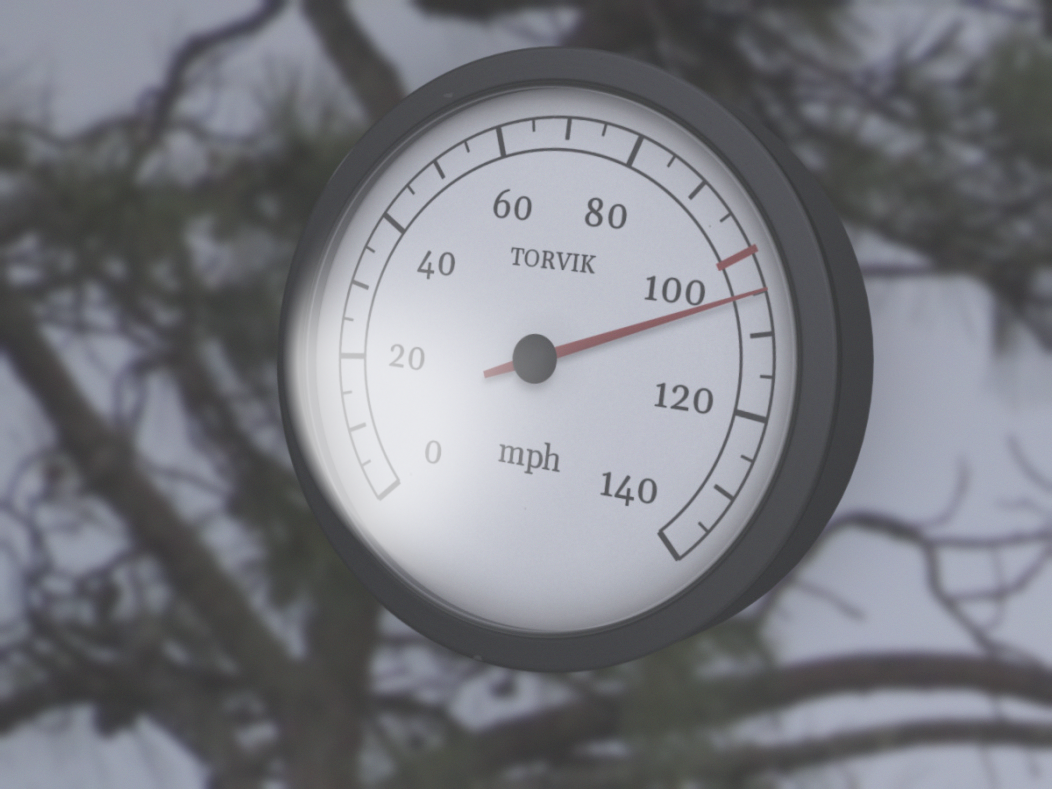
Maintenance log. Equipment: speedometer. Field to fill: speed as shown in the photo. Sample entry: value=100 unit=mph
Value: value=105 unit=mph
